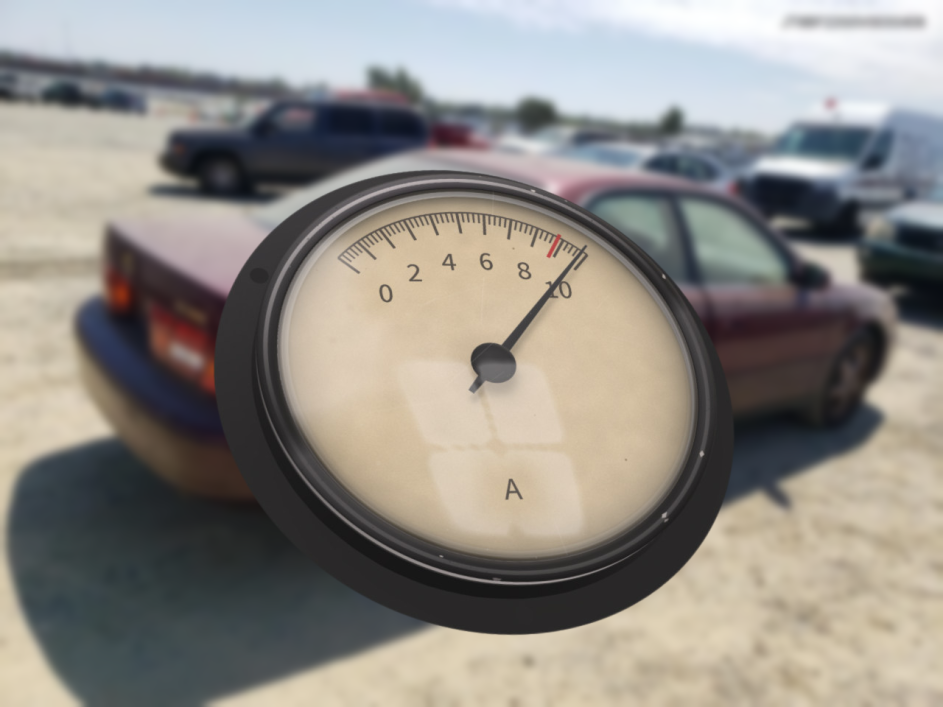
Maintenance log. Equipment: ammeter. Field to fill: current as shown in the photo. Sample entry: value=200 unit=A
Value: value=9.8 unit=A
